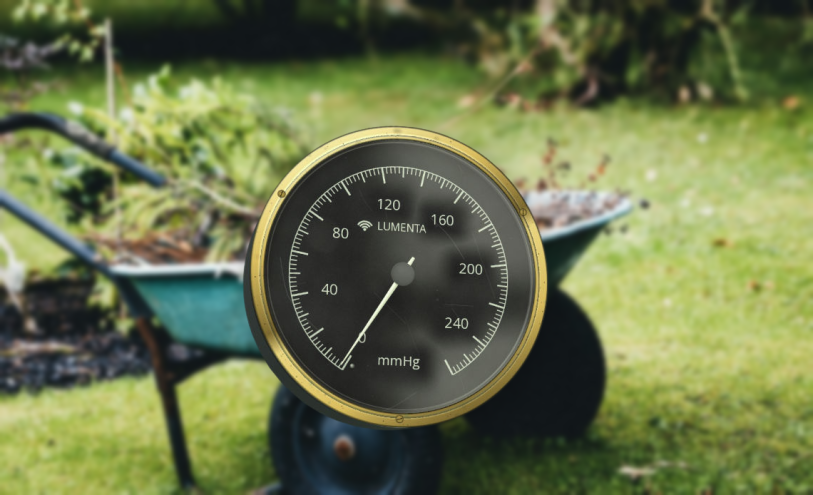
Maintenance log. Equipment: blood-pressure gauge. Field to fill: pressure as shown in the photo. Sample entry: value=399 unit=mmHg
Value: value=2 unit=mmHg
